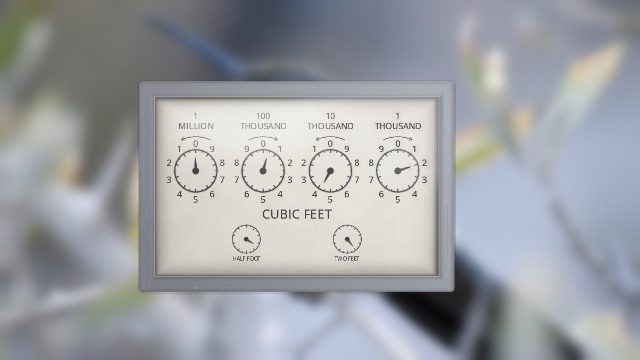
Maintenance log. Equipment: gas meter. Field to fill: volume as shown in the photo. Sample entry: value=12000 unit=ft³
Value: value=4200 unit=ft³
